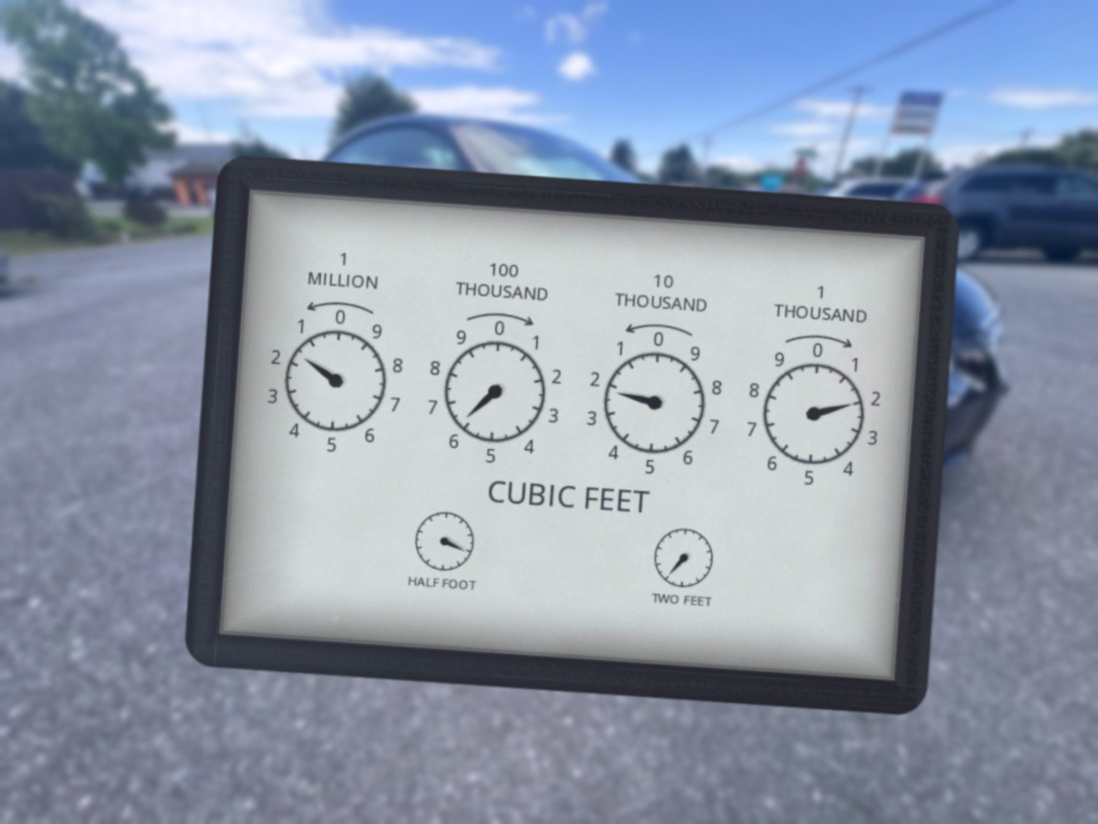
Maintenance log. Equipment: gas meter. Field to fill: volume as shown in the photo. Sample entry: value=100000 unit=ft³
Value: value=162200 unit=ft³
